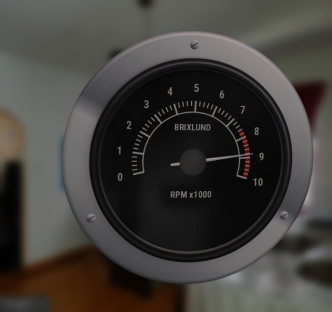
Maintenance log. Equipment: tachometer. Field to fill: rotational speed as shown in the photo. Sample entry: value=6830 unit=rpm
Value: value=8800 unit=rpm
